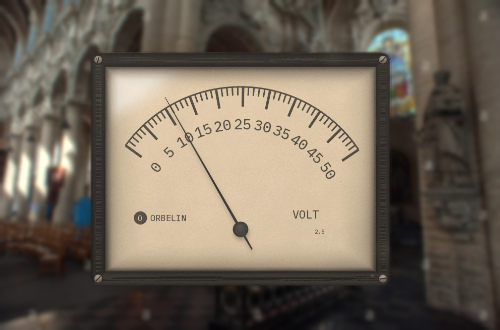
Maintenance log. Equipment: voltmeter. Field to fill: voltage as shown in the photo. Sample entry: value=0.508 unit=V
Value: value=11 unit=V
